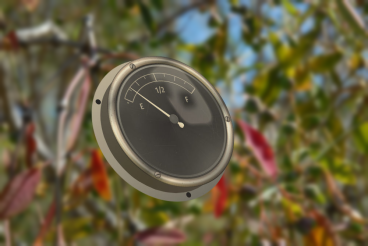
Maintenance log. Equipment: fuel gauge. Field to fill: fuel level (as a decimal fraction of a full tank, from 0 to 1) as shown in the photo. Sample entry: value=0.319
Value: value=0.125
